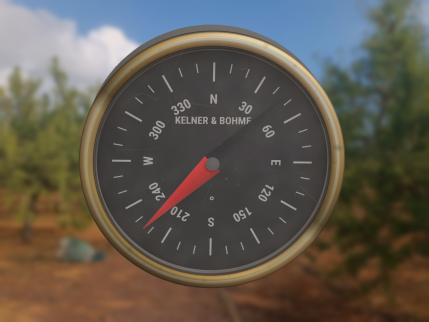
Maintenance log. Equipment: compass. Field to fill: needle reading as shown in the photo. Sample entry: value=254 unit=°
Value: value=225 unit=°
